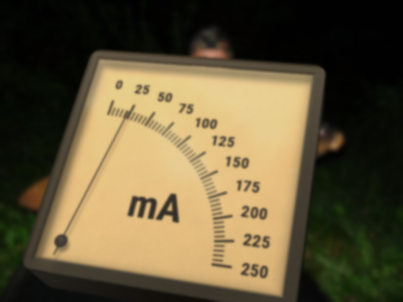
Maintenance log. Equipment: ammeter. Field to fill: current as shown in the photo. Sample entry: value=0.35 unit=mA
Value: value=25 unit=mA
